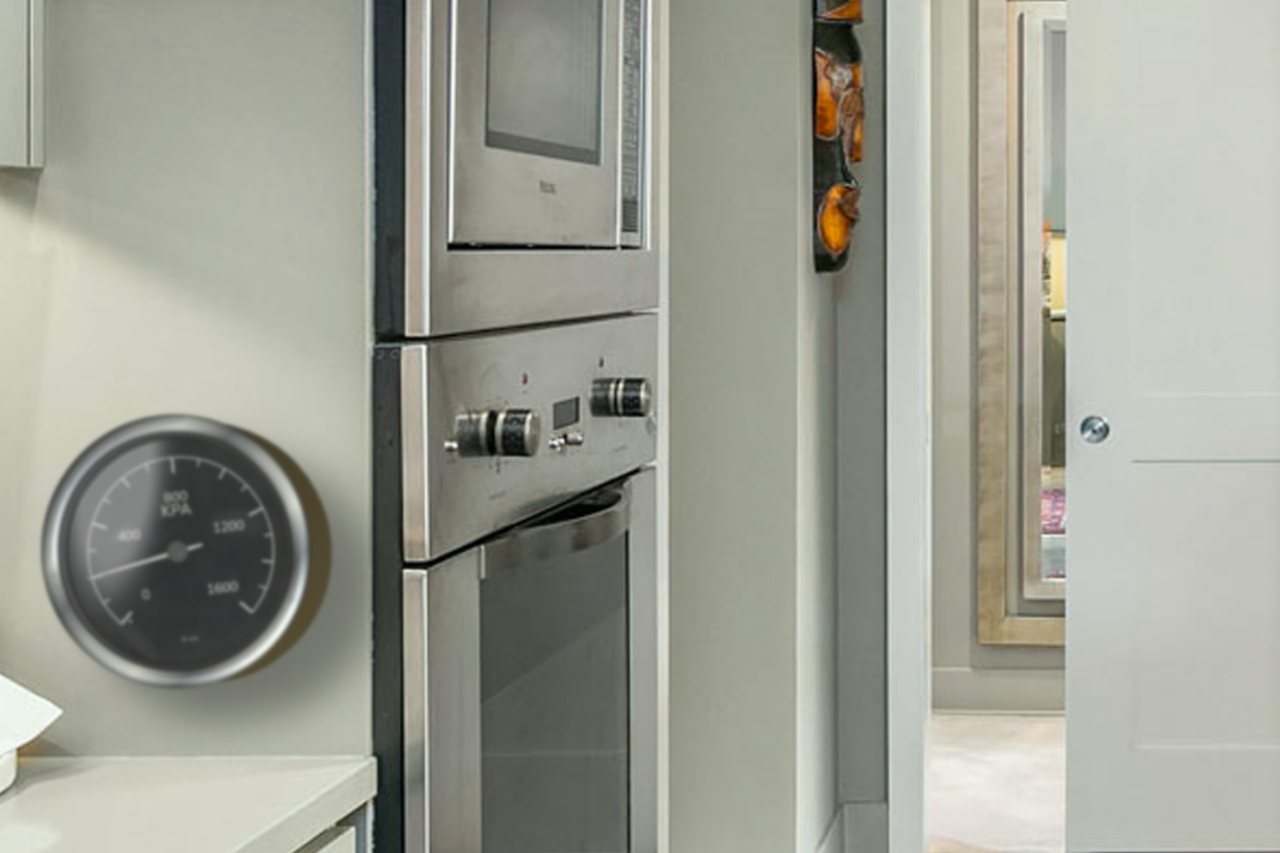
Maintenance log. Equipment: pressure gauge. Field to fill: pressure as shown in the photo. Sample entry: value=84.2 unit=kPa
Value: value=200 unit=kPa
